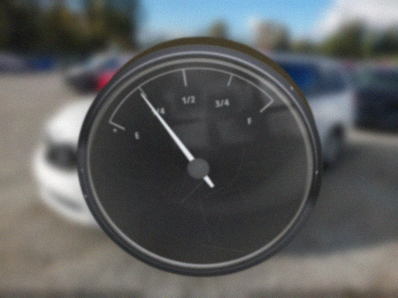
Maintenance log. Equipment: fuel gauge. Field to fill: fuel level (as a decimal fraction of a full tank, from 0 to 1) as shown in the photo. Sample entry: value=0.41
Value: value=0.25
